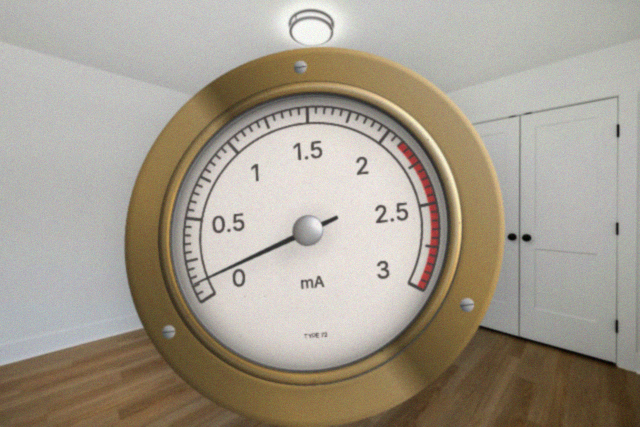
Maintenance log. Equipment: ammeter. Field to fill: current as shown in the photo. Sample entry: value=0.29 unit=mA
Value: value=0.1 unit=mA
